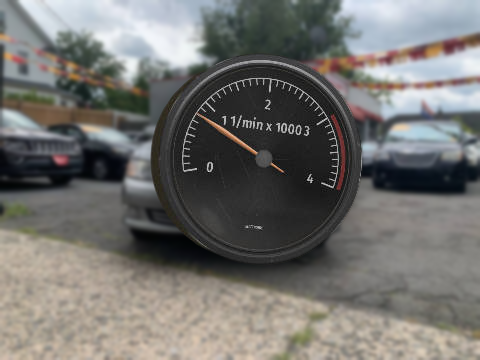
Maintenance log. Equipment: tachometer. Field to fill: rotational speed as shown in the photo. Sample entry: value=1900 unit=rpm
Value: value=800 unit=rpm
